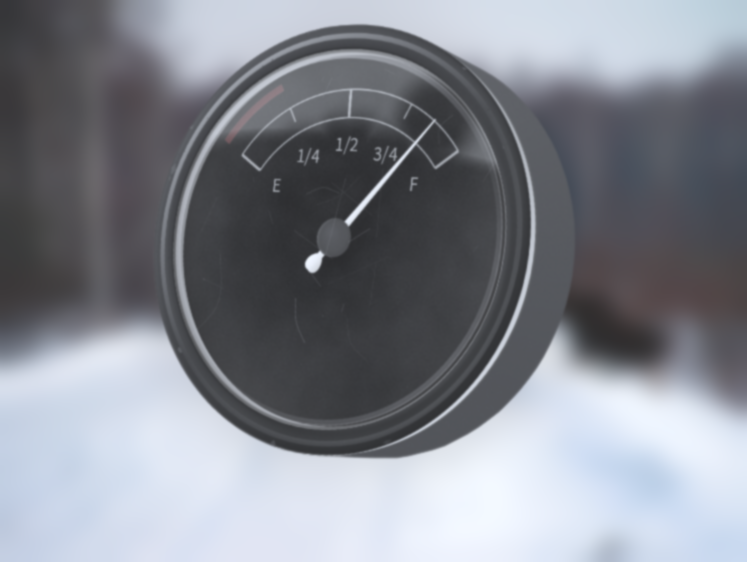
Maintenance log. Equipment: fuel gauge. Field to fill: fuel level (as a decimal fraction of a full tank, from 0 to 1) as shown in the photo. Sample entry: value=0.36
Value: value=0.875
